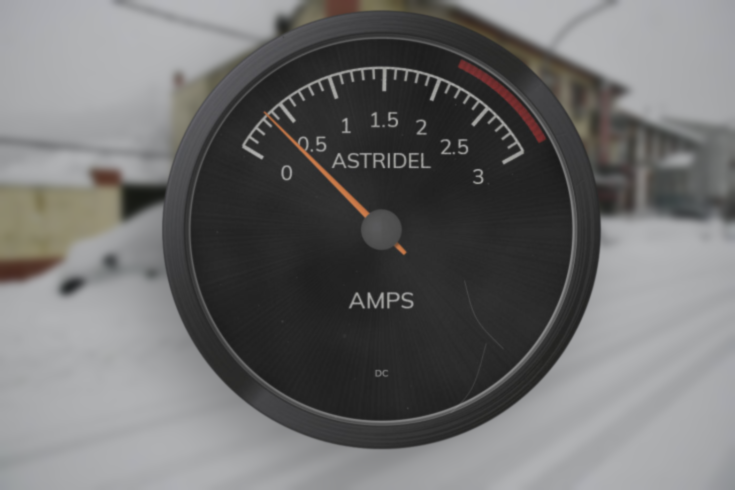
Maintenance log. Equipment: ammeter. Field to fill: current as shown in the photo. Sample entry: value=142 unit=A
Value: value=0.35 unit=A
